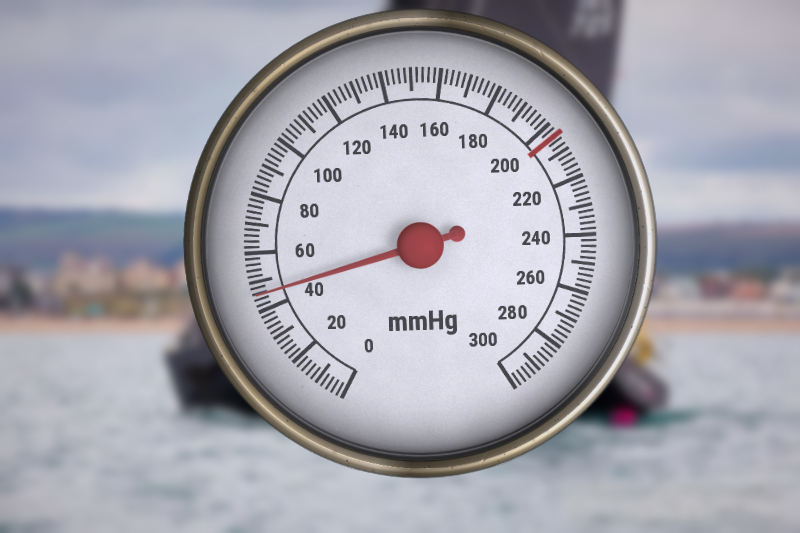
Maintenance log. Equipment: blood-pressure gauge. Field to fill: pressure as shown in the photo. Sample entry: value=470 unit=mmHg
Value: value=46 unit=mmHg
